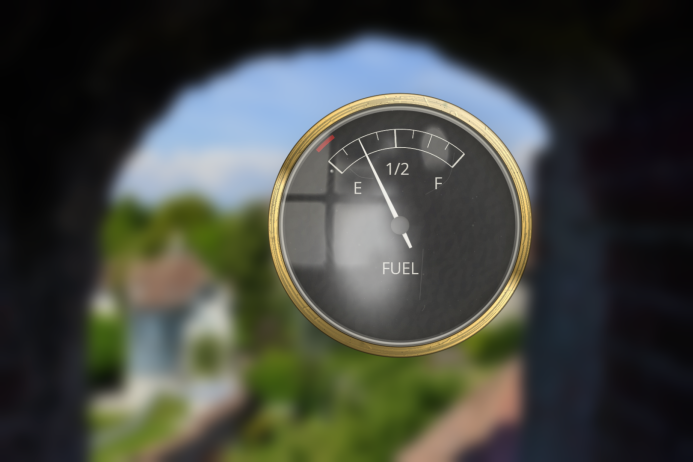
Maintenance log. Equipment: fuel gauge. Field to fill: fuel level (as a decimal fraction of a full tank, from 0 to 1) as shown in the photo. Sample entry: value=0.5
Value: value=0.25
